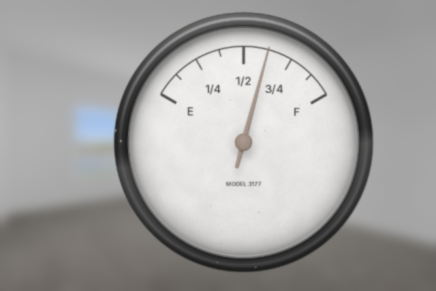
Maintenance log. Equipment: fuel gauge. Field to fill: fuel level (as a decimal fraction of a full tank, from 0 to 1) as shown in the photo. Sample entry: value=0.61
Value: value=0.625
